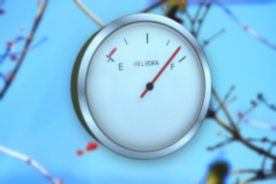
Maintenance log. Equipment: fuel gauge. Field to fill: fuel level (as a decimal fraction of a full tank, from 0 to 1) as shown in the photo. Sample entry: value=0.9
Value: value=0.875
